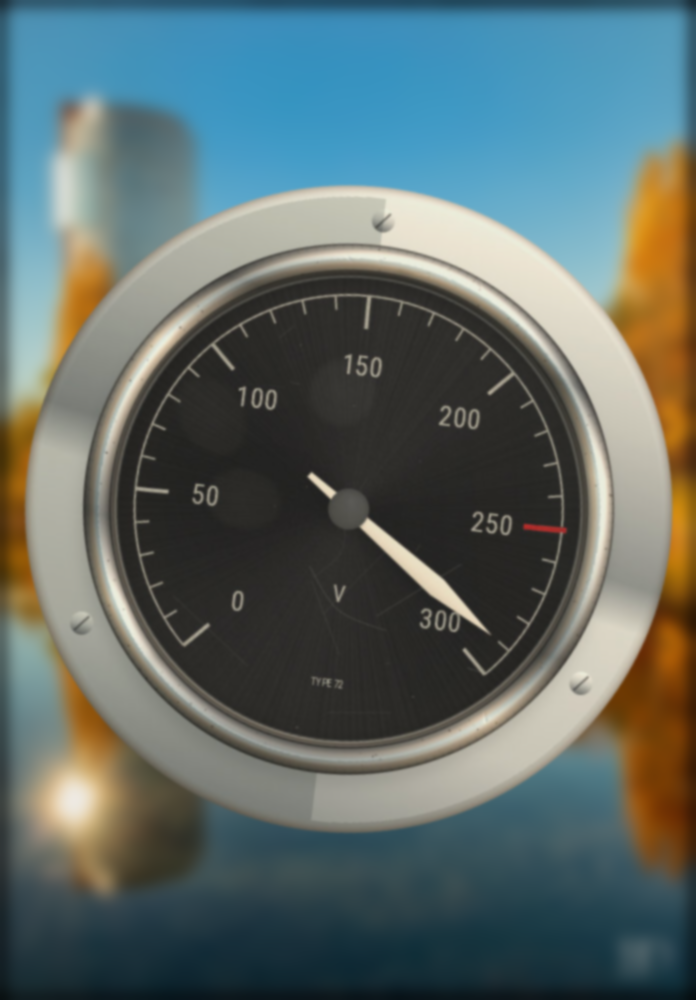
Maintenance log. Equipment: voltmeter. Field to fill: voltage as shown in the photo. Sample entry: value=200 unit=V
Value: value=290 unit=V
